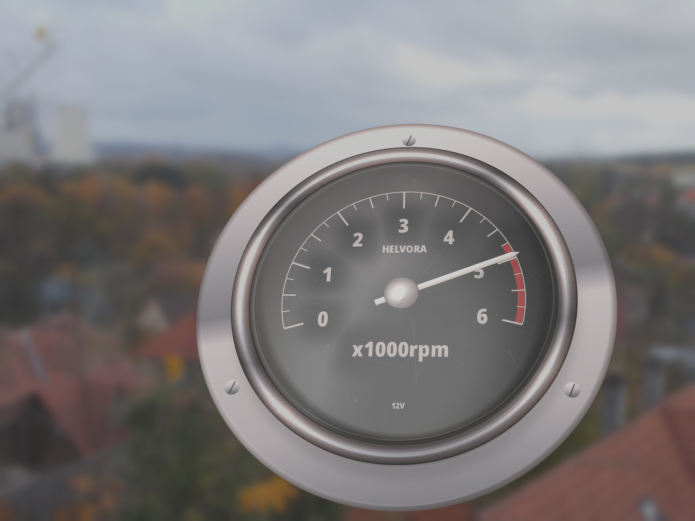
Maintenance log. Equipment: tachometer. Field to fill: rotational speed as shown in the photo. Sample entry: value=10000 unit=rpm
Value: value=5000 unit=rpm
